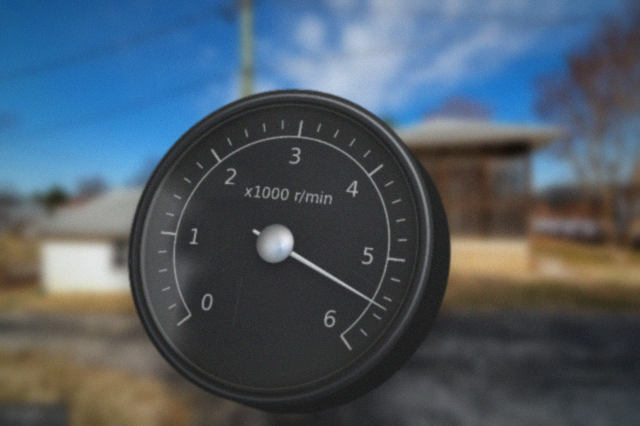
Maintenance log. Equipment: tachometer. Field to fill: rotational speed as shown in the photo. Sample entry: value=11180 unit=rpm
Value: value=5500 unit=rpm
